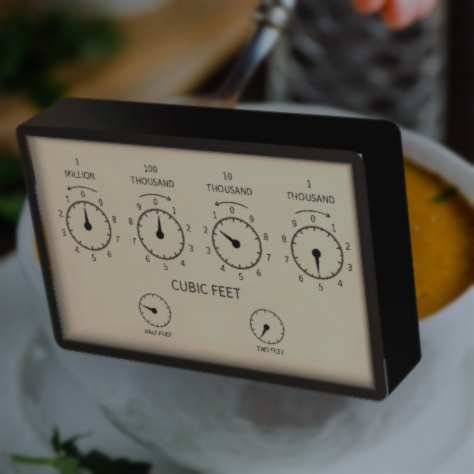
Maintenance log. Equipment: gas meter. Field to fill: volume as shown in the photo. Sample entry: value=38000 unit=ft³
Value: value=1500 unit=ft³
